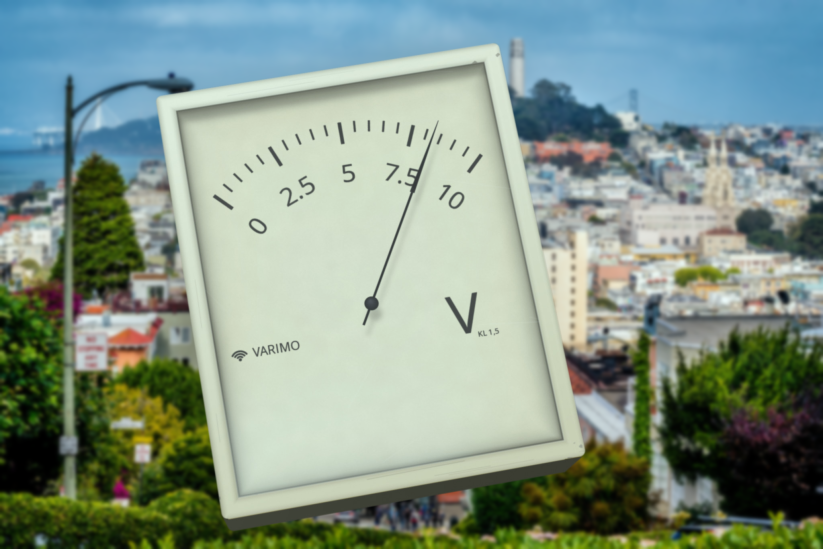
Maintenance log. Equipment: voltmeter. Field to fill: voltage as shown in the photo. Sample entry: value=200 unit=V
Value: value=8.25 unit=V
